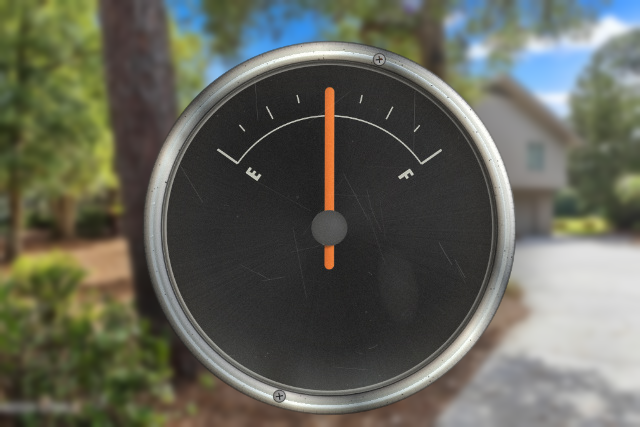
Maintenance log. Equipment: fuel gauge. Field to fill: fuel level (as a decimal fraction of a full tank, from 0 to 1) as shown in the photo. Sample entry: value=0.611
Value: value=0.5
